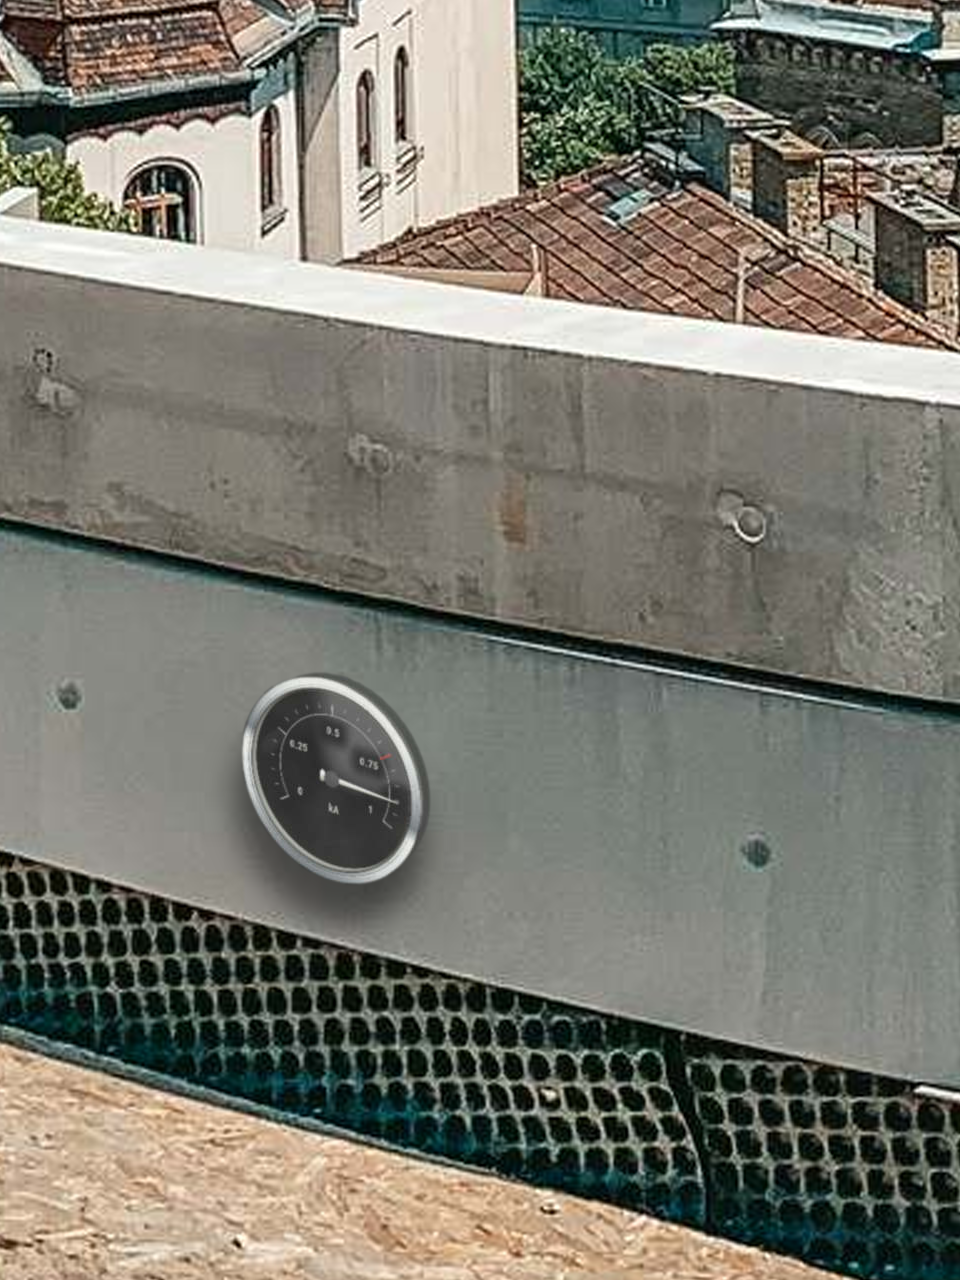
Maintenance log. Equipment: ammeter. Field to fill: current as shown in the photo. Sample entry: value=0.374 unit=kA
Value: value=0.9 unit=kA
